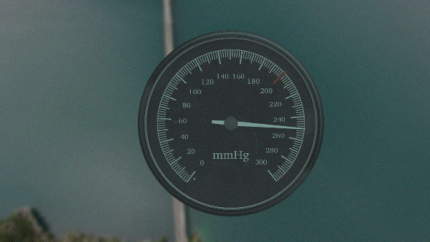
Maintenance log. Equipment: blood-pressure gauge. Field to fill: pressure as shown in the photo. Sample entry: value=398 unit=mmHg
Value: value=250 unit=mmHg
